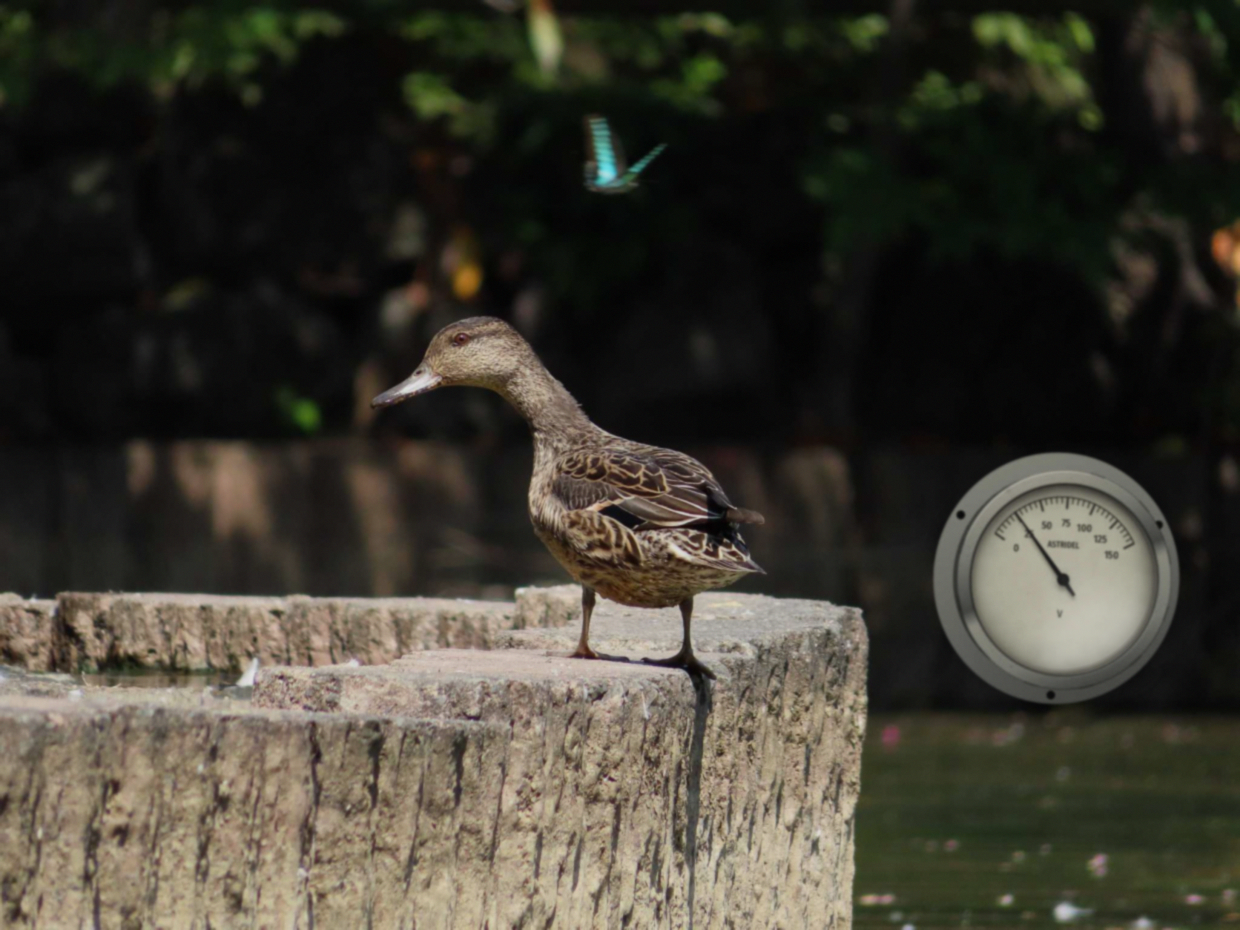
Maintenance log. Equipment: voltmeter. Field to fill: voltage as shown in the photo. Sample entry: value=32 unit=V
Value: value=25 unit=V
